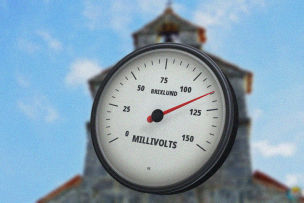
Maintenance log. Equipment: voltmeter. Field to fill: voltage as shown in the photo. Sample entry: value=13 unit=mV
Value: value=115 unit=mV
